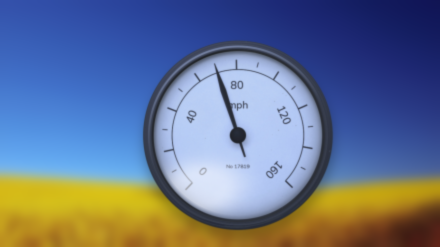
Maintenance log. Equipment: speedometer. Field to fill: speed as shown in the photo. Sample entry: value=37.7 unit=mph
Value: value=70 unit=mph
